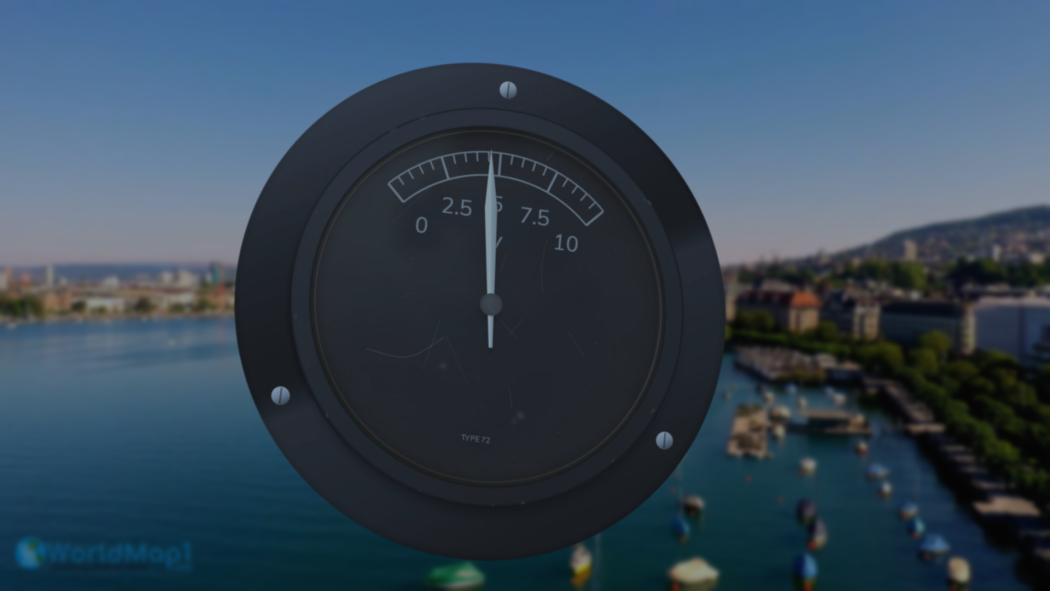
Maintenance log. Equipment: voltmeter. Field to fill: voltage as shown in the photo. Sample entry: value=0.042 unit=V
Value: value=4.5 unit=V
